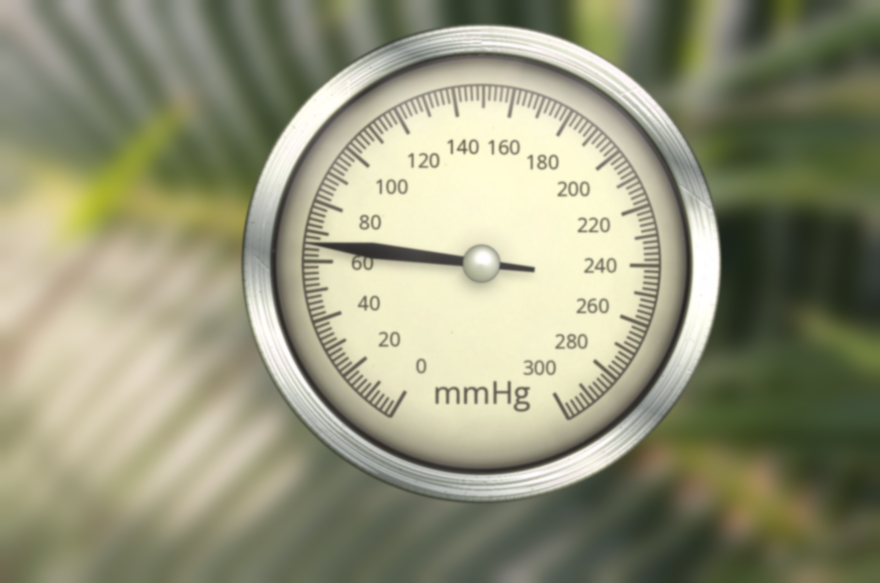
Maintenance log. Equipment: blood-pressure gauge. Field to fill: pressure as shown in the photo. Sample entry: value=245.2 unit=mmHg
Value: value=66 unit=mmHg
